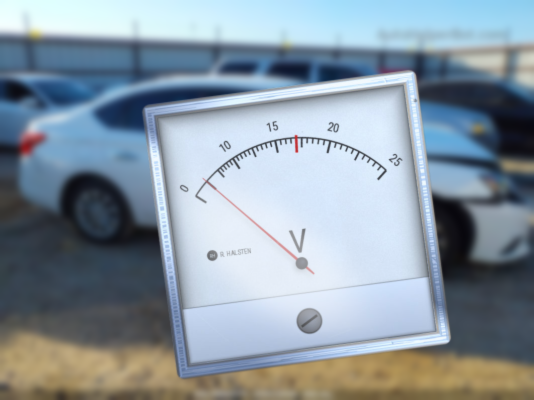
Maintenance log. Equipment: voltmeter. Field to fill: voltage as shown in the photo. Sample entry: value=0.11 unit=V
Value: value=5 unit=V
